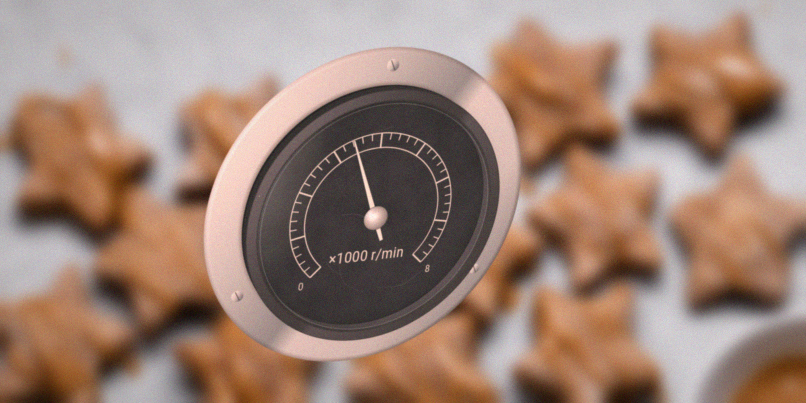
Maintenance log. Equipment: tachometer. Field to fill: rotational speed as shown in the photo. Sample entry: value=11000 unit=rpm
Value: value=3400 unit=rpm
